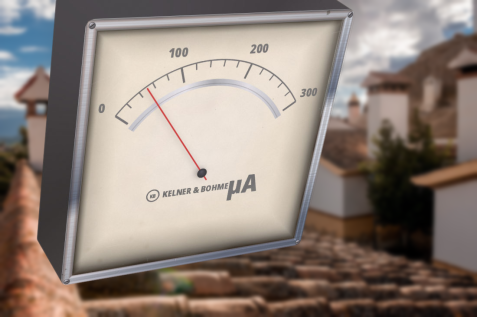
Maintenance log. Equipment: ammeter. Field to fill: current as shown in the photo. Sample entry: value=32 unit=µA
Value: value=50 unit=µA
